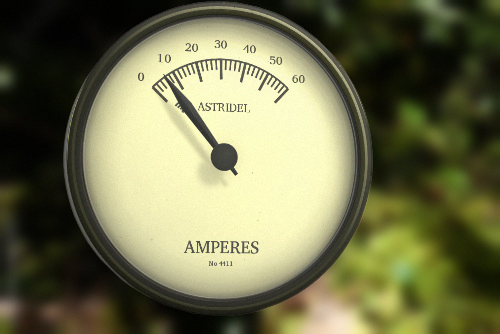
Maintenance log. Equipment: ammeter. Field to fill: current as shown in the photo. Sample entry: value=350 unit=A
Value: value=6 unit=A
